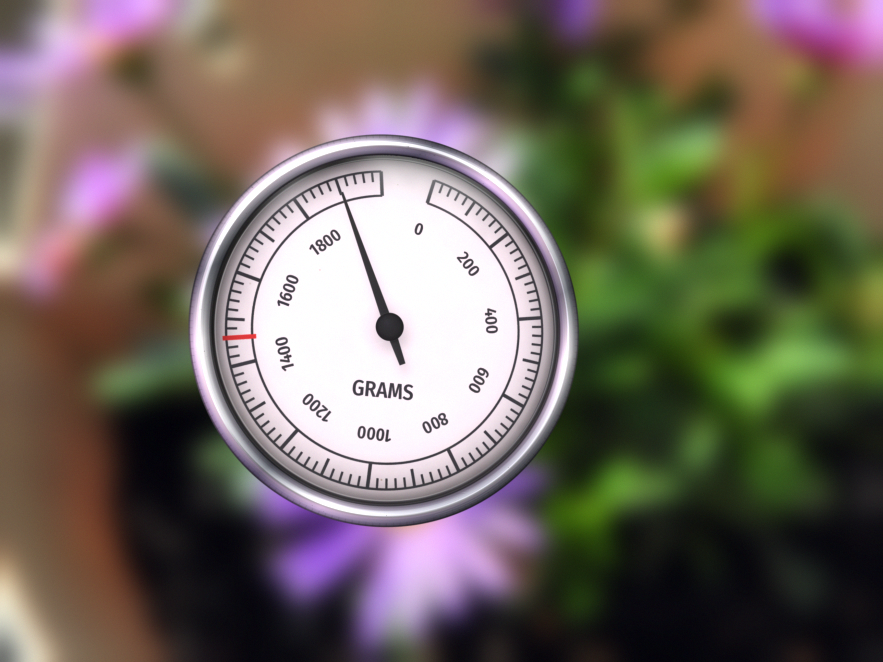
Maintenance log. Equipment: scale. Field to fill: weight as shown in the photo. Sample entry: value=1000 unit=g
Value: value=1900 unit=g
